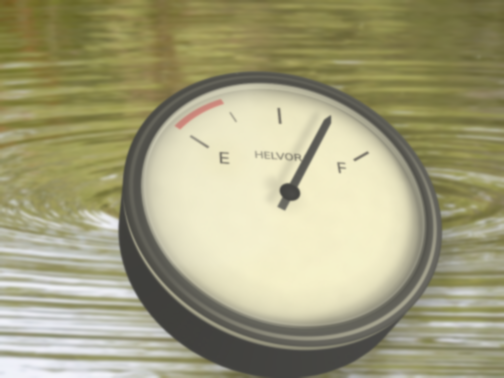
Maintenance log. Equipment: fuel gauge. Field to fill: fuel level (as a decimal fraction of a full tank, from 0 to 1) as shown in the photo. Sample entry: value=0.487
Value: value=0.75
